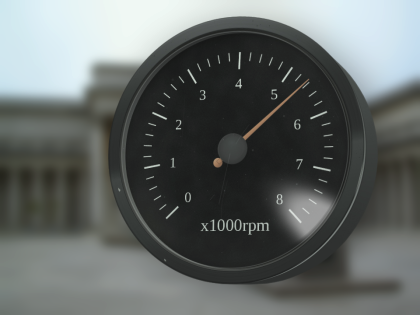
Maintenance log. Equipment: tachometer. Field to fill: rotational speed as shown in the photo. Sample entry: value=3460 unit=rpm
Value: value=5400 unit=rpm
